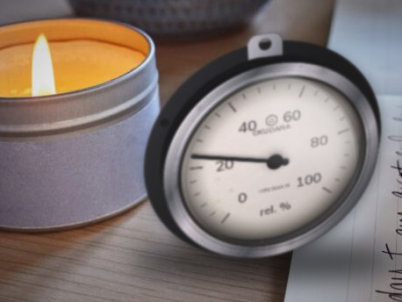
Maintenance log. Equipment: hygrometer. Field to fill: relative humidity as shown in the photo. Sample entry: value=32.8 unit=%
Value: value=24 unit=%
